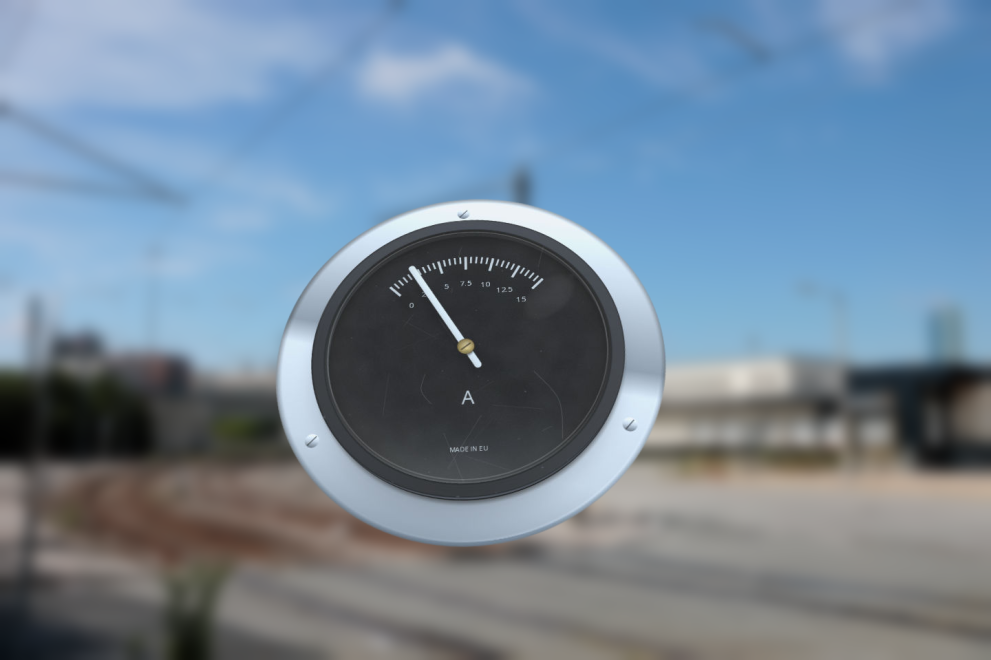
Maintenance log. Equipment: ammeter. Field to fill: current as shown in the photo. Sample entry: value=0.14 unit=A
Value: value=2.5 unit=A
